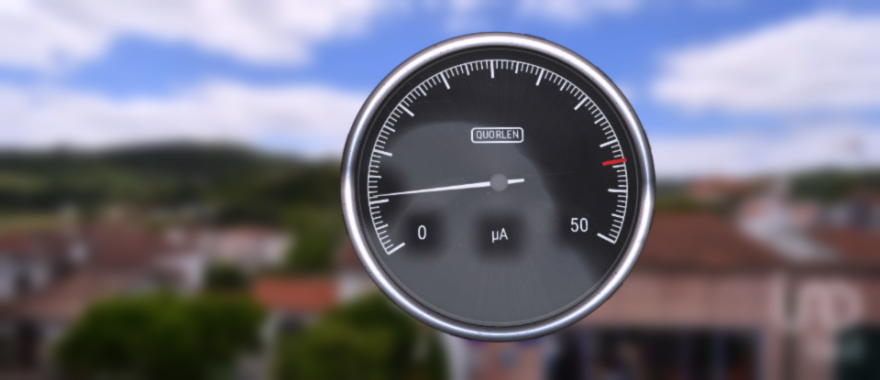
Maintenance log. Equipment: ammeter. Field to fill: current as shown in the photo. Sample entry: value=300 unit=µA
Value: value=5.5 unit=µA
